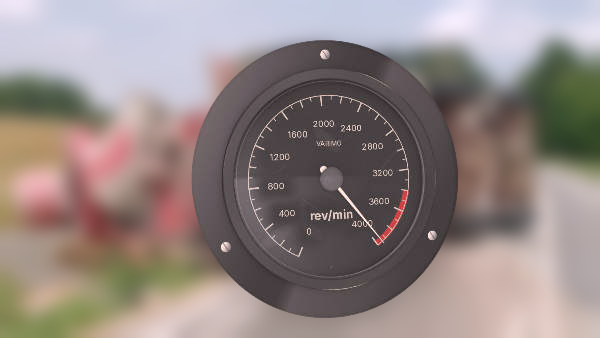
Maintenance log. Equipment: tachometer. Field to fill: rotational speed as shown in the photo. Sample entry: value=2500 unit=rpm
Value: value=3950 unit=rpm
